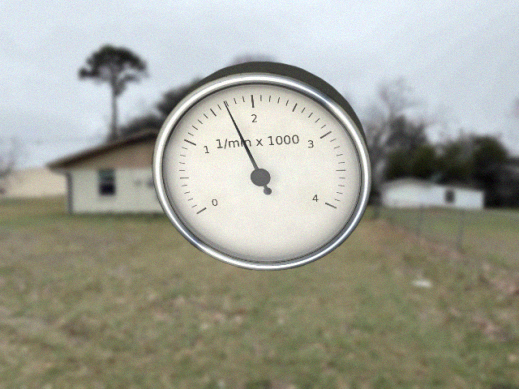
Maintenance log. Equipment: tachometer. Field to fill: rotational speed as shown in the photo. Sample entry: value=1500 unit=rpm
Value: value=1700 unit=rpm
